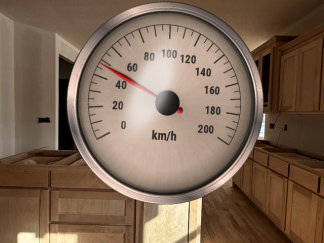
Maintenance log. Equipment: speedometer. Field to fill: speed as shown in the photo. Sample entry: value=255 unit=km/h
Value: value=47.5 unit=km/h
